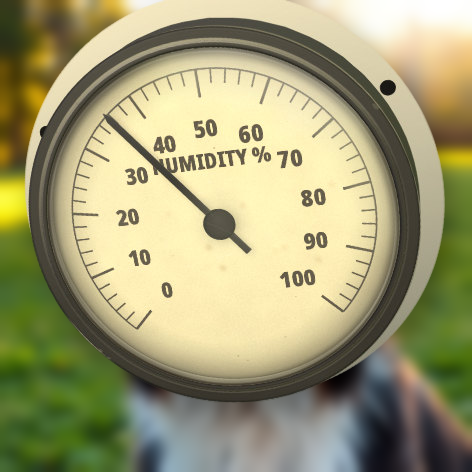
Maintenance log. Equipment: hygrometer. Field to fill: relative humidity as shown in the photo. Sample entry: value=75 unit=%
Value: value=36 unit=%
